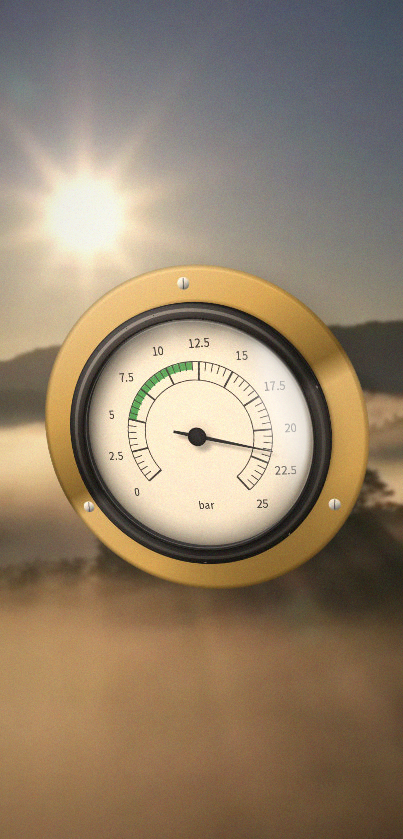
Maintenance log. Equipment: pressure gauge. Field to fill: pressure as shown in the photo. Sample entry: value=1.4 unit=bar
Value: value=21.5 unit=bar
